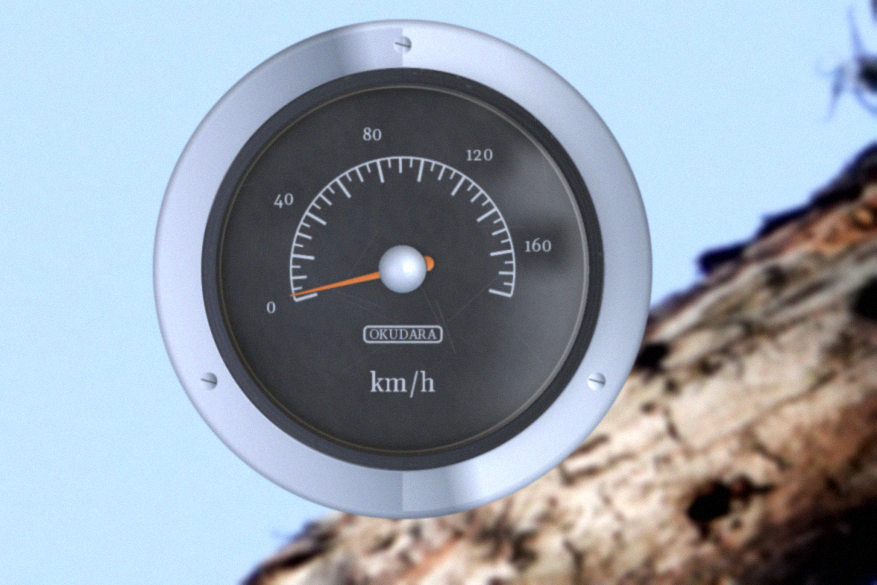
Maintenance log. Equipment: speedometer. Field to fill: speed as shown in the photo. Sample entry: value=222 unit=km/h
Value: value=2.5 unit=km/h
